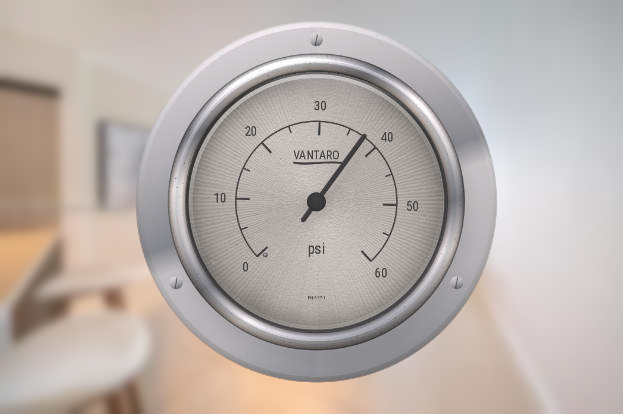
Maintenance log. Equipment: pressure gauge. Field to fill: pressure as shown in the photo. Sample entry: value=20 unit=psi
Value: value=37.5 unit=psi
